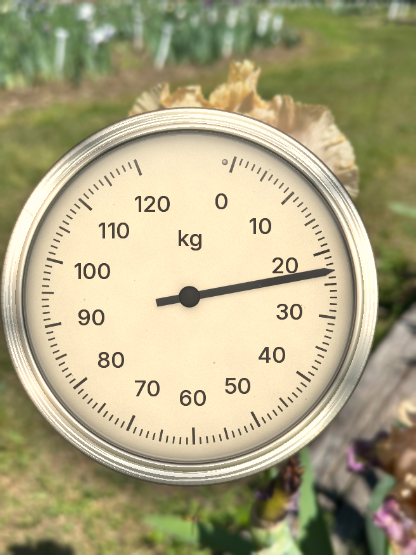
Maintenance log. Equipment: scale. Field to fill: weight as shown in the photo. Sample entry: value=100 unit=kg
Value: value=23 unit=kg
